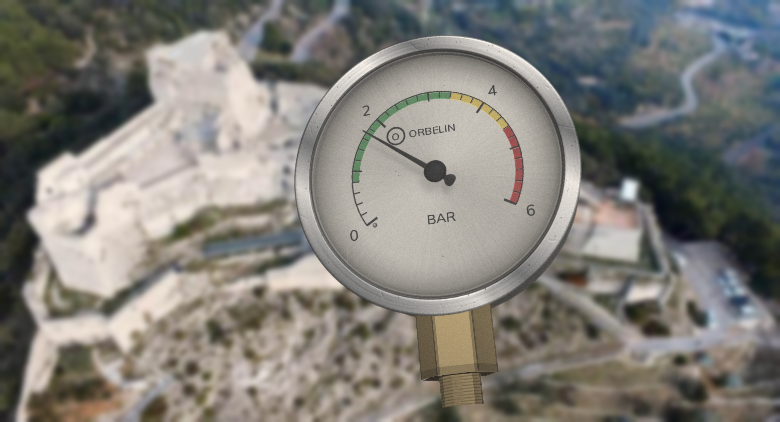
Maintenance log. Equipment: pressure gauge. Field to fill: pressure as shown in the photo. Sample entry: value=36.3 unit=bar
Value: value=1.7 unit=bar
